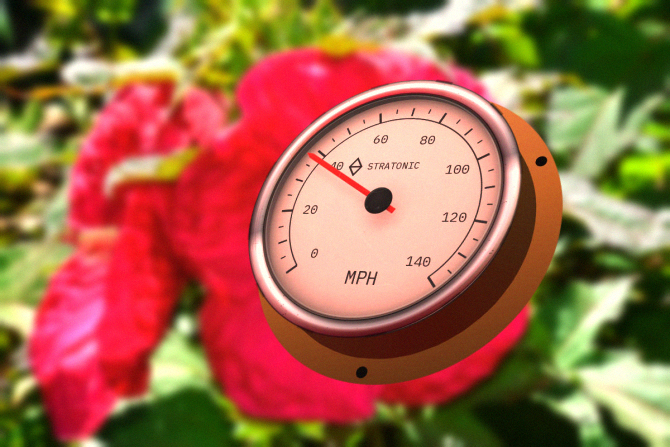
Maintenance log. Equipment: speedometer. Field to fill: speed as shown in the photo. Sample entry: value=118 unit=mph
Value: value=37.5 unit=mph
